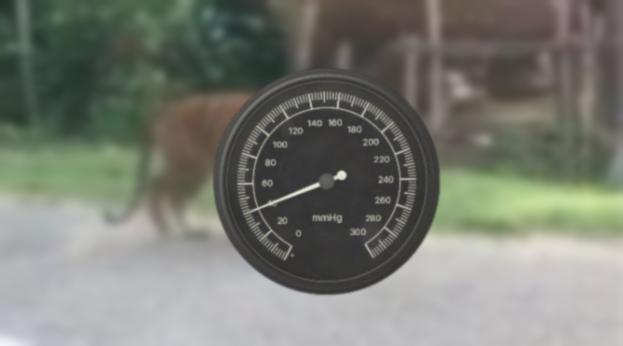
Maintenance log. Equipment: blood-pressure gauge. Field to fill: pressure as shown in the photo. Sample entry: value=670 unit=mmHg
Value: value=40 unit=mmHg
